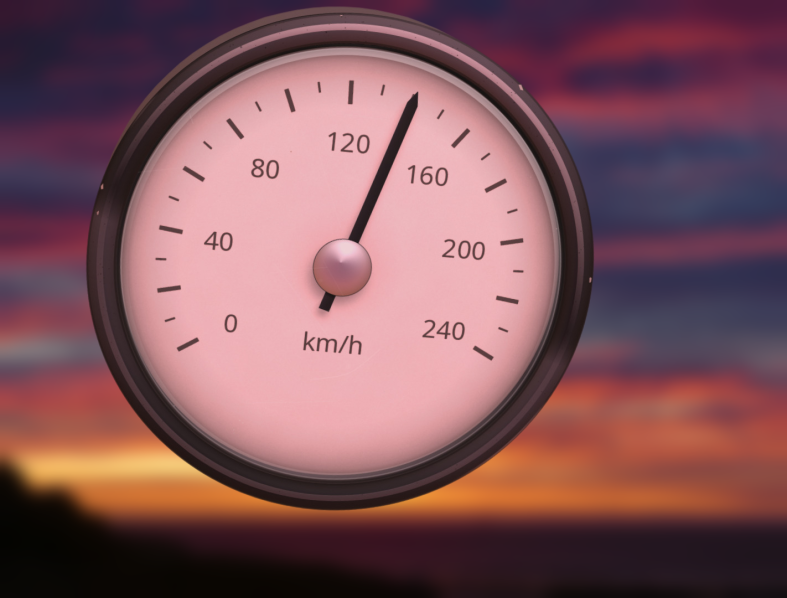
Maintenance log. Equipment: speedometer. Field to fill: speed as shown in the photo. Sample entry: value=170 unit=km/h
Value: value=140 unit=km/h
